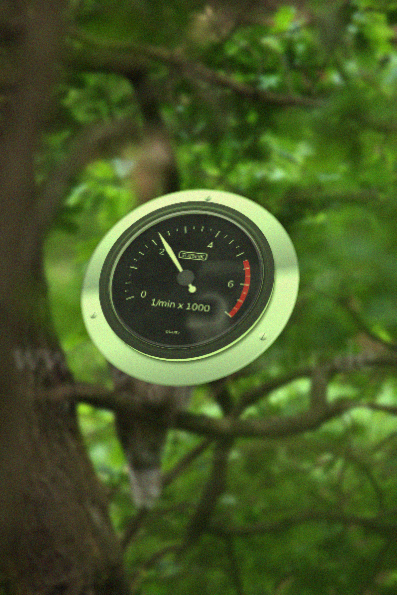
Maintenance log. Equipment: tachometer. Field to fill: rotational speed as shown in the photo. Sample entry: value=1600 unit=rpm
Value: value=2250 unit=rpm
